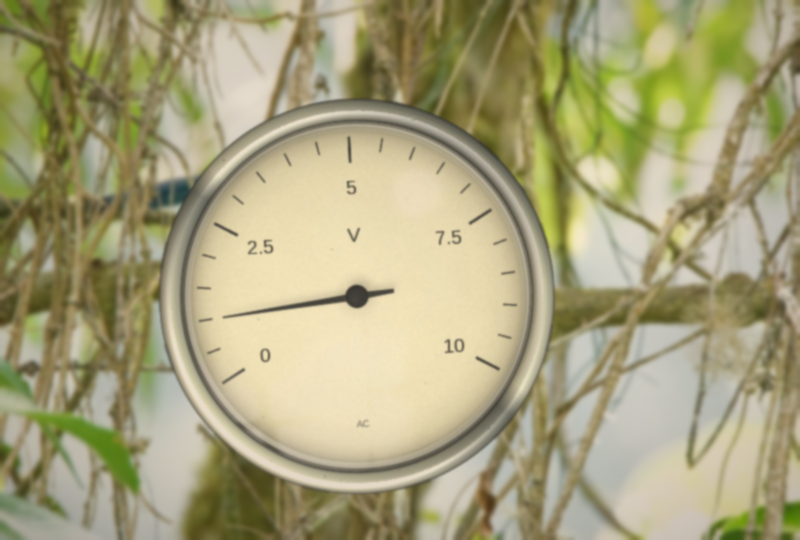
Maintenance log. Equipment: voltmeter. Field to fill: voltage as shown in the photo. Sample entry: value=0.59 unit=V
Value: value=1 unit=V
